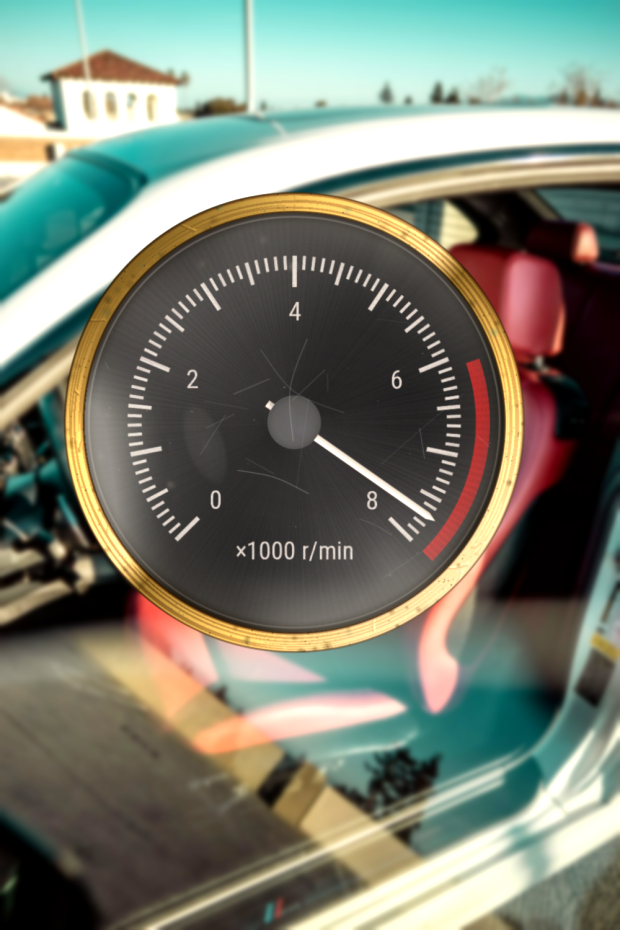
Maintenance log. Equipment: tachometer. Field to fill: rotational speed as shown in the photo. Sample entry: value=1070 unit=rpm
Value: value=7700 unit=rpm
